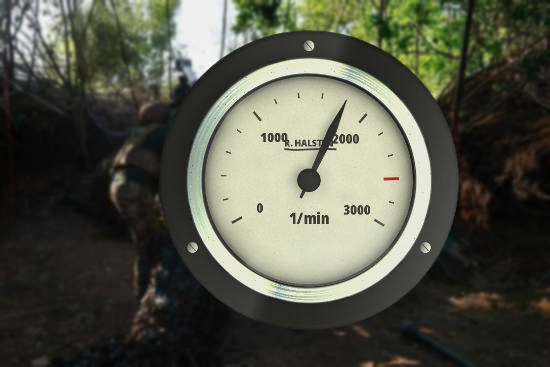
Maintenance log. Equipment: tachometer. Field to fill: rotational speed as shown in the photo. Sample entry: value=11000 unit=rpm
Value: value=1800 unit=rpm
